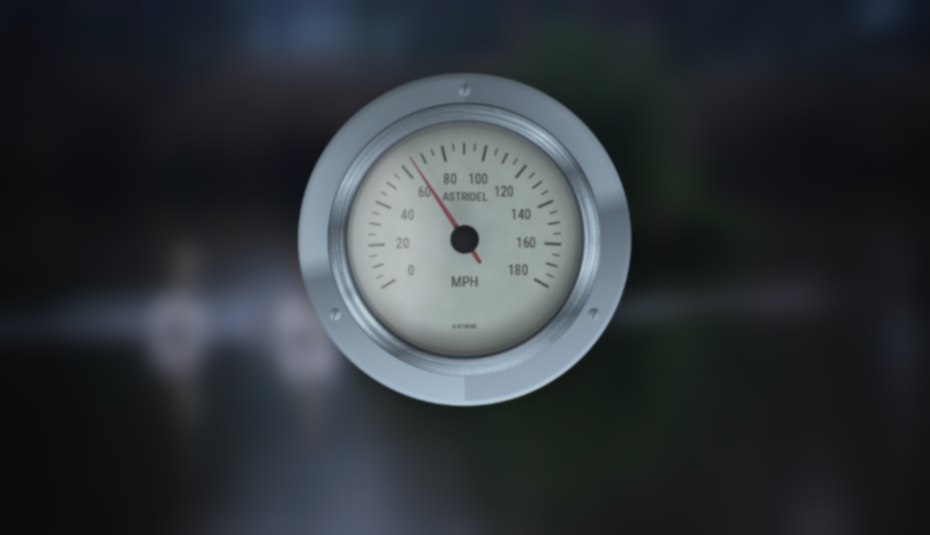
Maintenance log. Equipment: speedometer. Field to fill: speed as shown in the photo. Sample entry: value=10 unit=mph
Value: value=65 unit=mph
